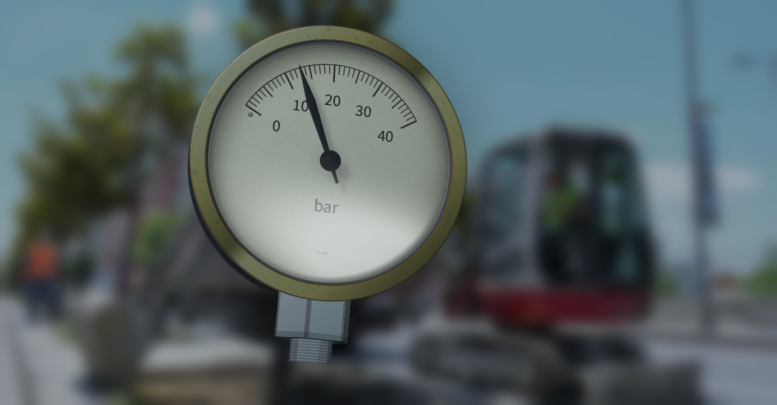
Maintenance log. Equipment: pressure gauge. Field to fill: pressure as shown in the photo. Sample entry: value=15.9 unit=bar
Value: value=13 unit=bar
